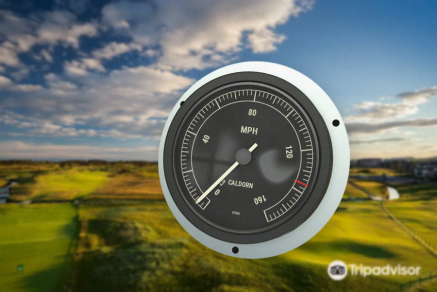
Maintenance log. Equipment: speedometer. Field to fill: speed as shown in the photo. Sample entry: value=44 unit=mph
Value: value=4 unit=mph
